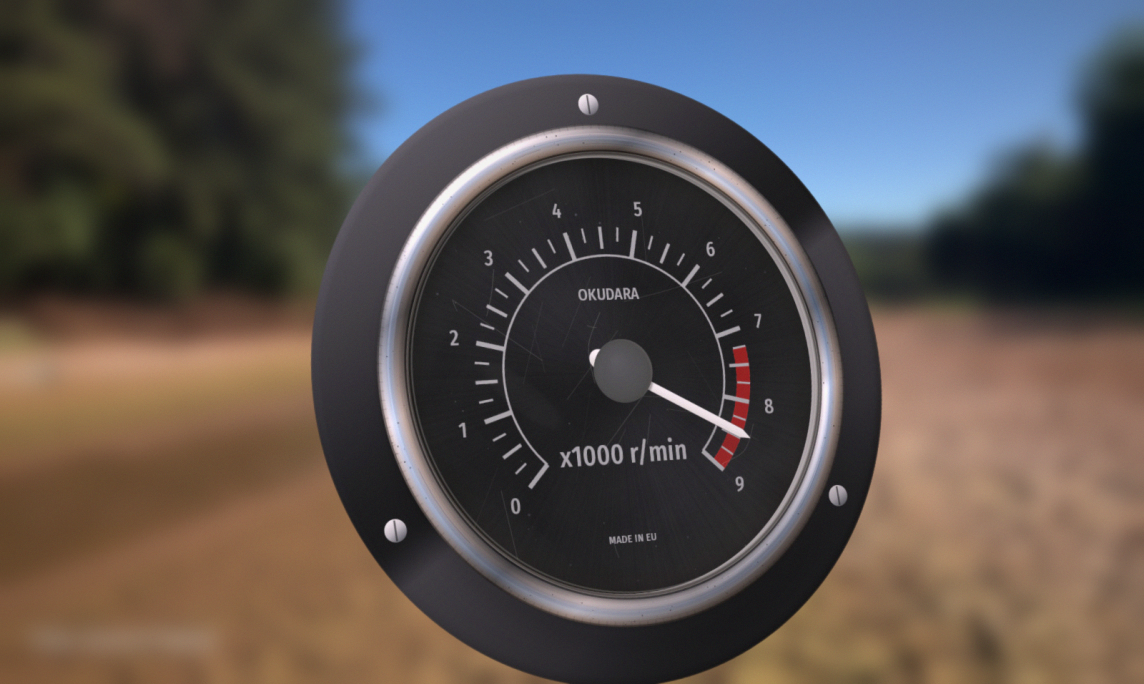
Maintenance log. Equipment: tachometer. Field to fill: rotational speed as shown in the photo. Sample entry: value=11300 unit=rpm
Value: value=8500 unit=rpm
